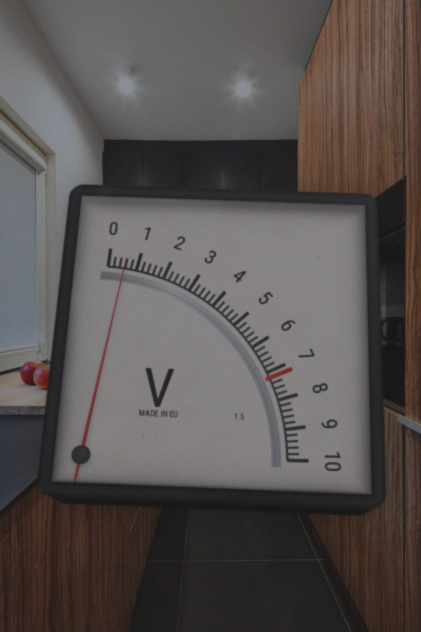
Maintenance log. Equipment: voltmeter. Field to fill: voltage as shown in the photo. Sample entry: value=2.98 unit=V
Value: value=0.6 unit=V
